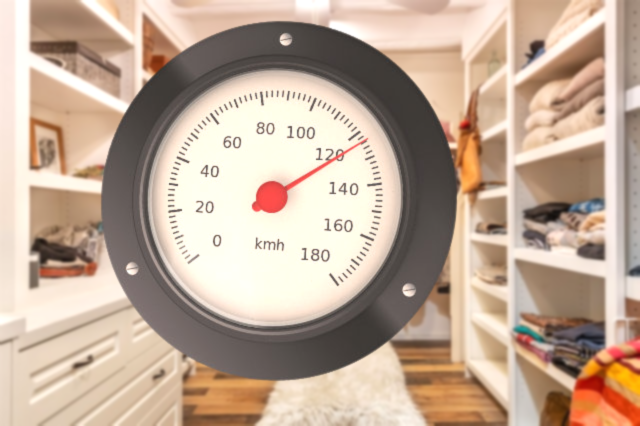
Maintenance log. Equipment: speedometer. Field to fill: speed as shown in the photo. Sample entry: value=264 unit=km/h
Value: value=124 unit=km/h
